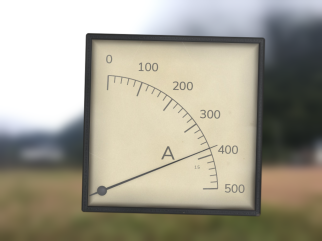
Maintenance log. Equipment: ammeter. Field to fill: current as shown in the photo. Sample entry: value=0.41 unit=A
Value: value=380 unit=A
